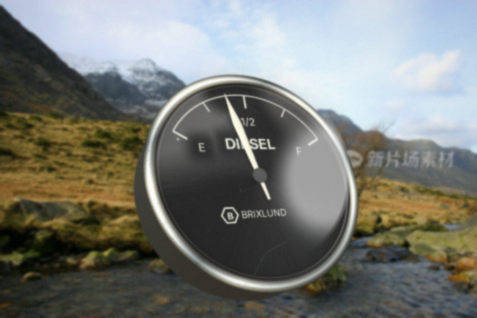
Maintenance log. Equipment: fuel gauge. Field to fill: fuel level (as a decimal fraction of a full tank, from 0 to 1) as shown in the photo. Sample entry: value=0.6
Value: value=0.375
